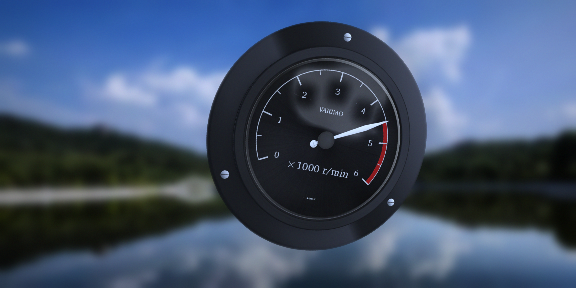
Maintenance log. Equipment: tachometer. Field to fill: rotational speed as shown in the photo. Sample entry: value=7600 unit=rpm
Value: value=4500 unit=rpm
